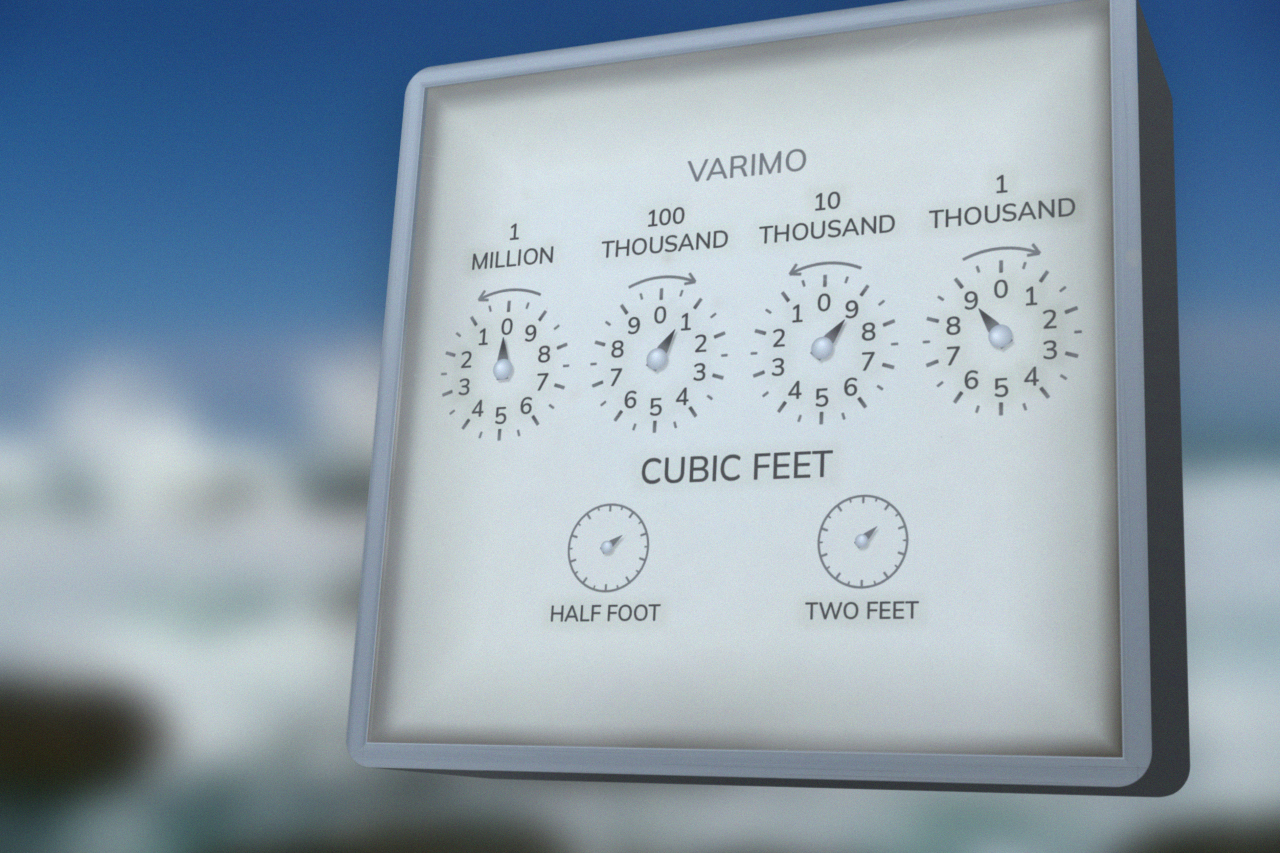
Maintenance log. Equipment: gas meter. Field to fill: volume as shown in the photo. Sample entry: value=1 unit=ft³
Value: value=8900 unit=ft³
